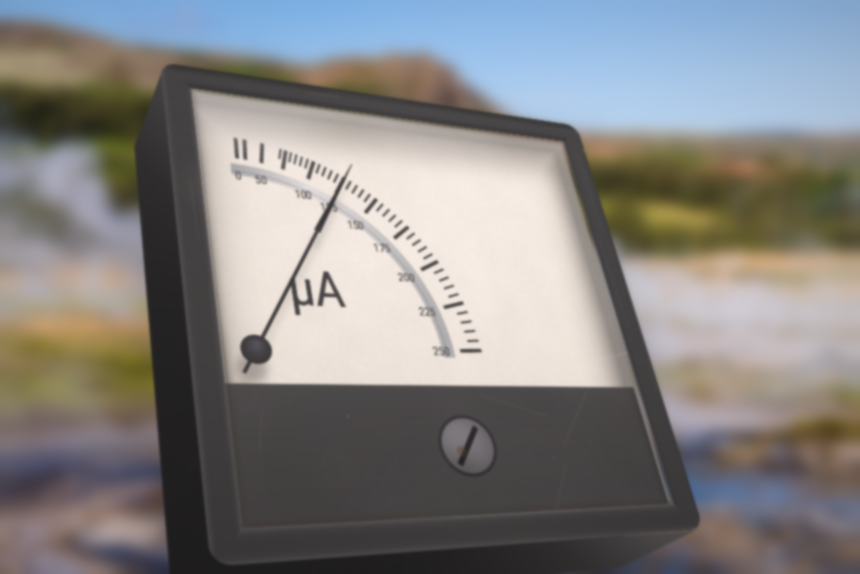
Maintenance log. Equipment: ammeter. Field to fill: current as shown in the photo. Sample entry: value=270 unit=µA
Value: value=125 unit=µA
